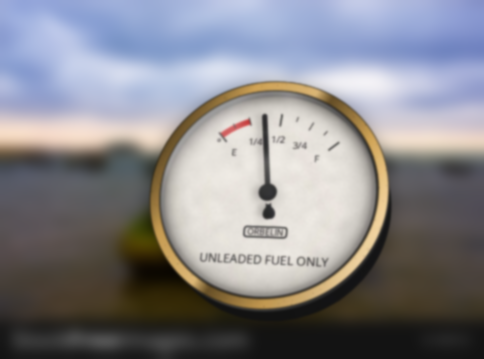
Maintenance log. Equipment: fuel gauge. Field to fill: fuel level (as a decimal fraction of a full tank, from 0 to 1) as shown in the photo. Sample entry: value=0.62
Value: value=0.375
